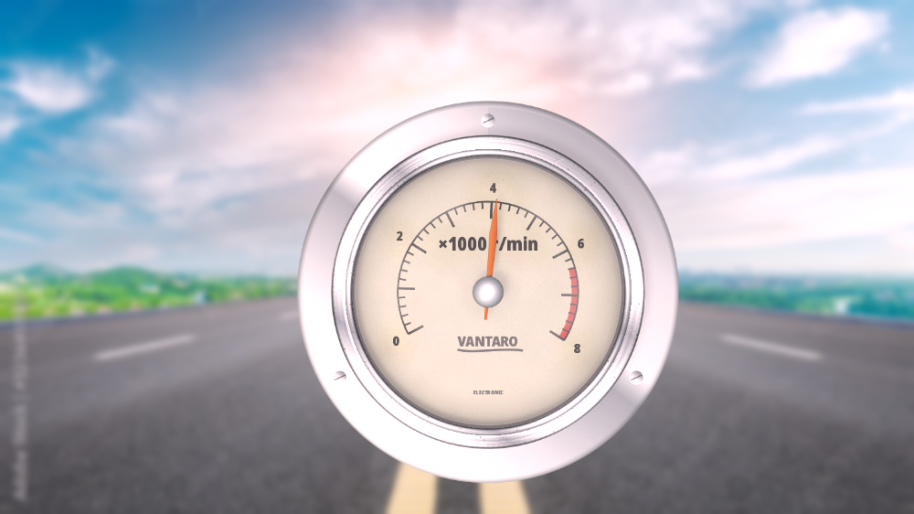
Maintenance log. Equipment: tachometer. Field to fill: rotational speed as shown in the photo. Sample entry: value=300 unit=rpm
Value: value=4100 unit=rpm
